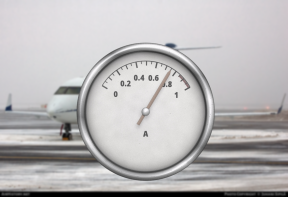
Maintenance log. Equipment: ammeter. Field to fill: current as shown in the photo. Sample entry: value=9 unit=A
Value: value=0.75 unit=A
